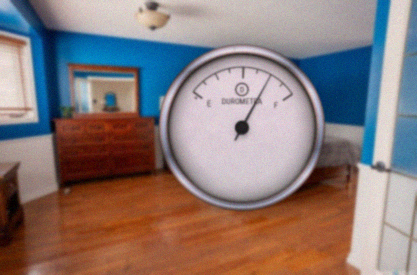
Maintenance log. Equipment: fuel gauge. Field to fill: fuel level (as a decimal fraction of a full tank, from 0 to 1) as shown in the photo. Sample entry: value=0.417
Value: value=0.75
